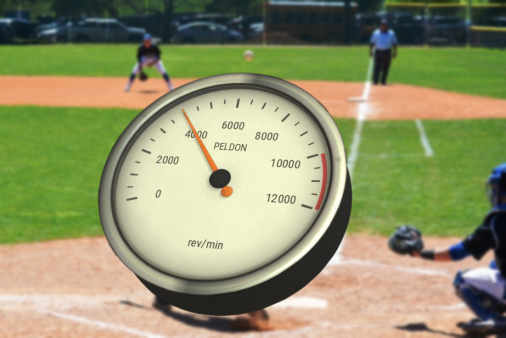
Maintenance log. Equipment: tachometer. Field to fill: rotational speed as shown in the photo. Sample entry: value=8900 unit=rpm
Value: value=4000 unit=rpm
